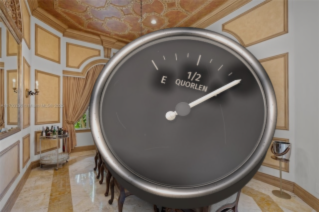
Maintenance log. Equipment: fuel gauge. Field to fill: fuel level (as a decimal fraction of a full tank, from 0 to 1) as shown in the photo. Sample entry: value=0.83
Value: value=1
